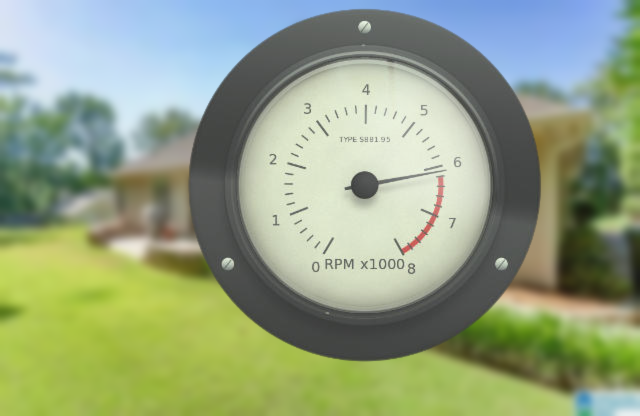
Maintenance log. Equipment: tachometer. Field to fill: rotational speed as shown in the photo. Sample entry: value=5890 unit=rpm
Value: value=6100 unit=rpm
